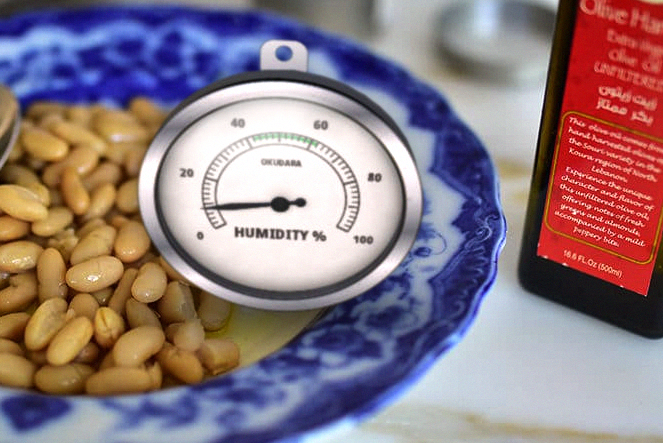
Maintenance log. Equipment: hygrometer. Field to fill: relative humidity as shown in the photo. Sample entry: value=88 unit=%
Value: value=10 unit=%
